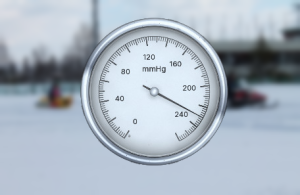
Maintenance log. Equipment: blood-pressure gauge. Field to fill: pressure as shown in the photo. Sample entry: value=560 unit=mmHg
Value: value=230 unit=mmHg
